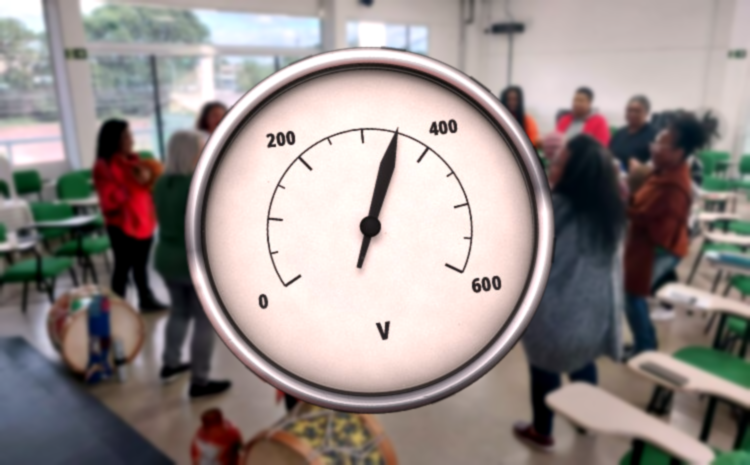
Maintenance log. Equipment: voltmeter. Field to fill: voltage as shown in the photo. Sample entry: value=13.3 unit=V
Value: value=350 unit=V
